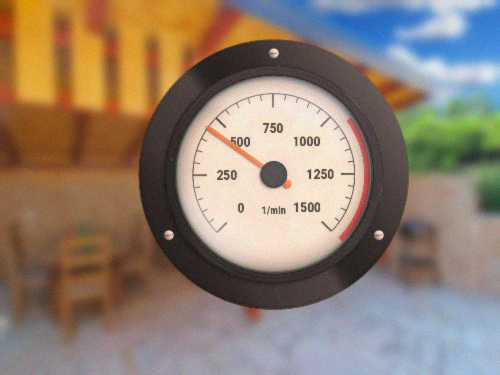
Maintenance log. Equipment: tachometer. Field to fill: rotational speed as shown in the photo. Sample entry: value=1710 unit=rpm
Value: value=450 unit=rpm
